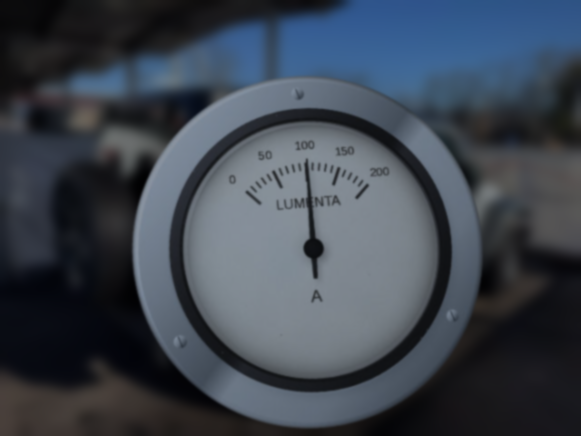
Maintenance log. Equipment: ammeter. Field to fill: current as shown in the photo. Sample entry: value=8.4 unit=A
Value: value=100 unit=A
